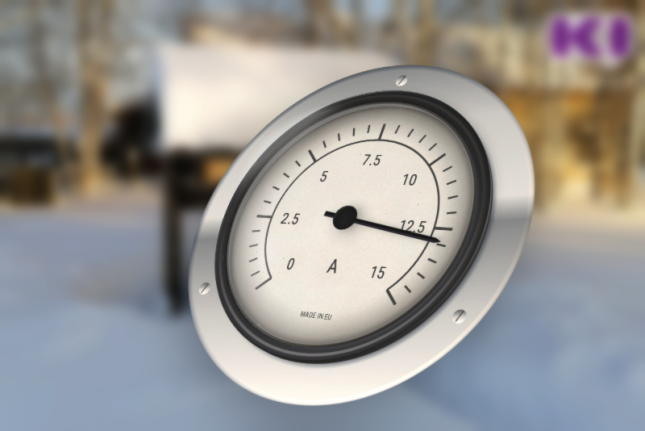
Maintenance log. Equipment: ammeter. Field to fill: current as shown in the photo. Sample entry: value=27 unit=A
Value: value=13 unit=A
